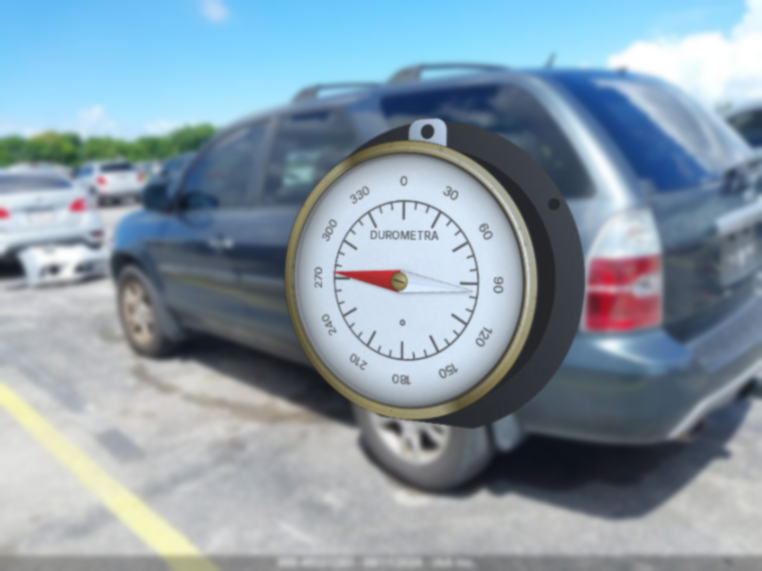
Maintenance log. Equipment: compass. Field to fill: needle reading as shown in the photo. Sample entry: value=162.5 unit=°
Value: value=275 unit=°
